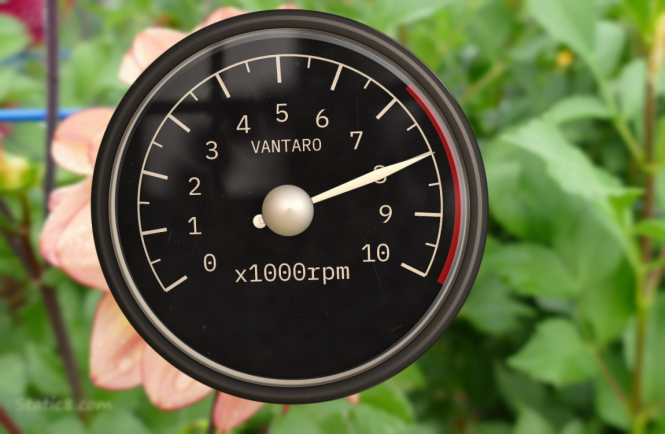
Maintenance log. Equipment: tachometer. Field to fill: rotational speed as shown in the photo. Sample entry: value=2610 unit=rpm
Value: value=8000 unit=rpm
